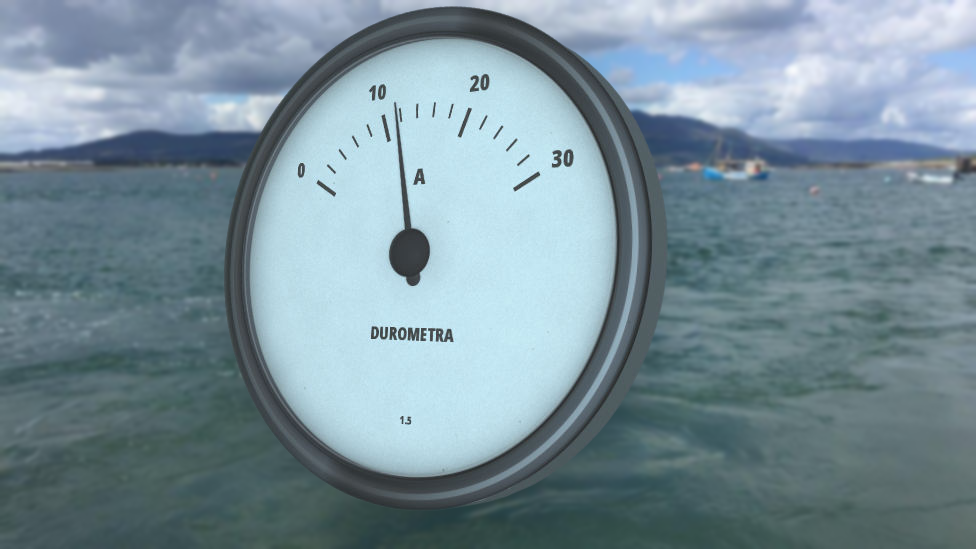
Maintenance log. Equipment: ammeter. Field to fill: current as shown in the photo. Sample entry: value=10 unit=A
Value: value=12 unit=A
